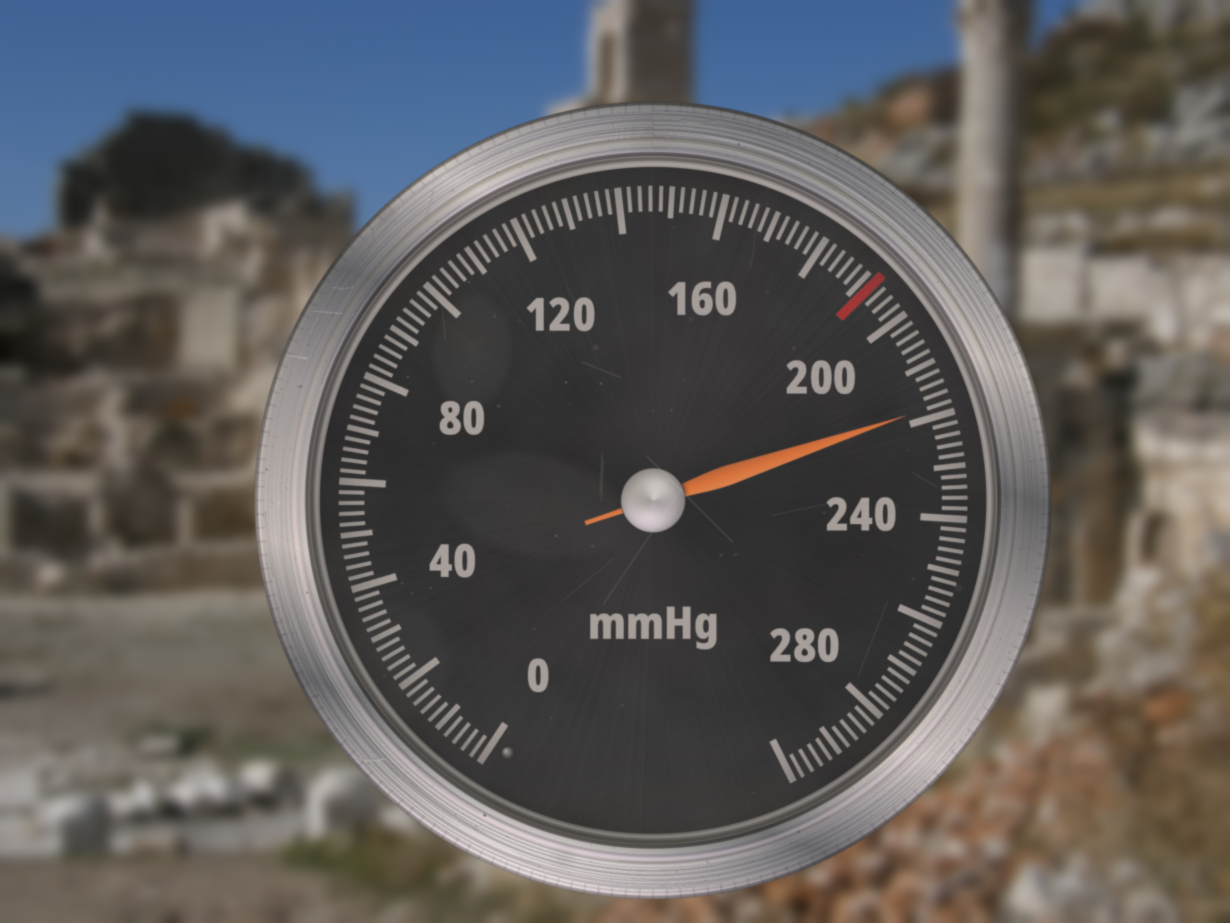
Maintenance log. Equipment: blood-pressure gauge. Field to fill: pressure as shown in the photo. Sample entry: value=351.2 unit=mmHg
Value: value=218 unit=mmHg
